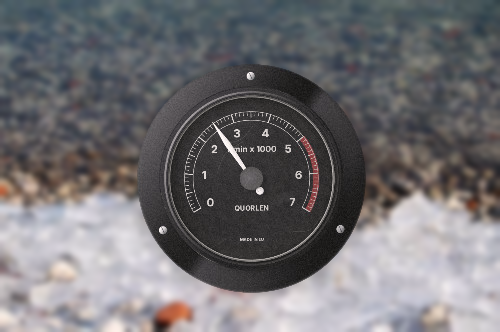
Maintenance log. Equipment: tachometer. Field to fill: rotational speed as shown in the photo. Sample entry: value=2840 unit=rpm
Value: value=2500 unit=rpm
